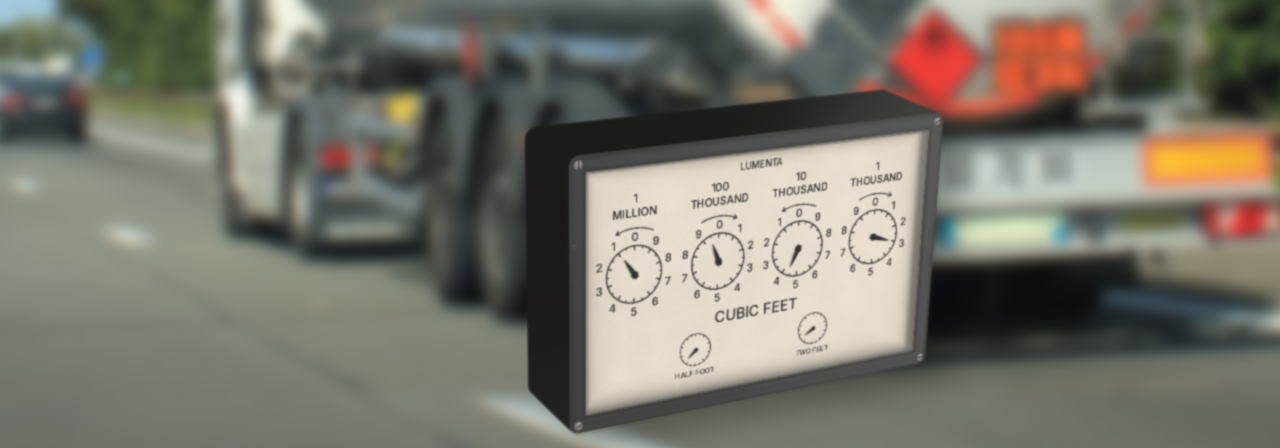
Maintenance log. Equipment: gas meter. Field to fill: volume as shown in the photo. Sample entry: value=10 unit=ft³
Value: value=94300 unit=ft³
